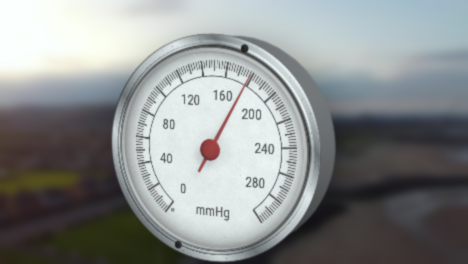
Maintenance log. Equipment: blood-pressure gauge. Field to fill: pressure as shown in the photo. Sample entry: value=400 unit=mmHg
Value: value=180 unit=mmHg
